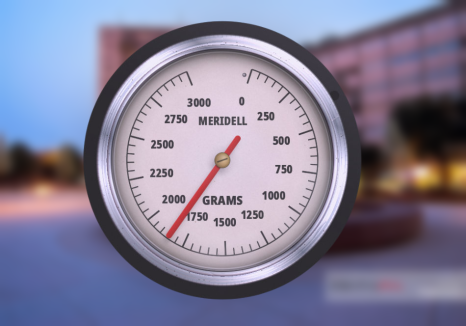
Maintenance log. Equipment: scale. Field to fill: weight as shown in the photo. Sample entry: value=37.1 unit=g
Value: value=1850 unit=g
